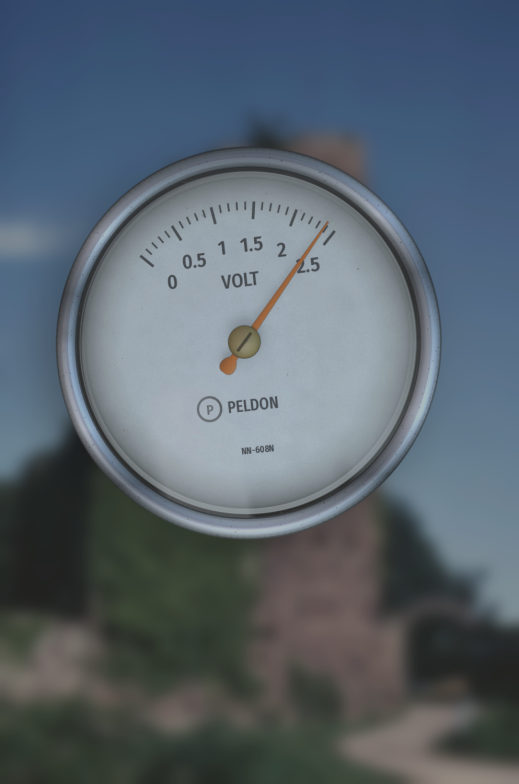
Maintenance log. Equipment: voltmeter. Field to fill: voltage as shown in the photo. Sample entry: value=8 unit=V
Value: value=2.4 unit=V
